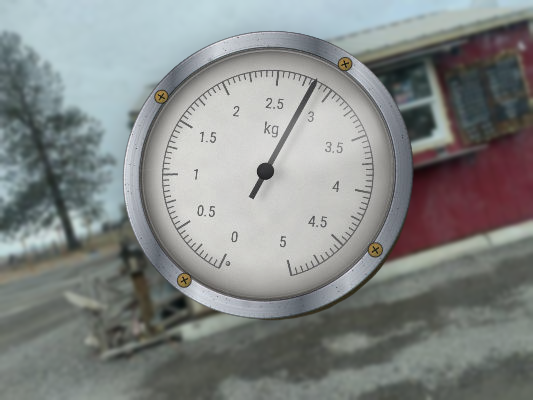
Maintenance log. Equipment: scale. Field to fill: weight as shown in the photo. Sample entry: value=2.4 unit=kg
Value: value=2.85 unit=kg
